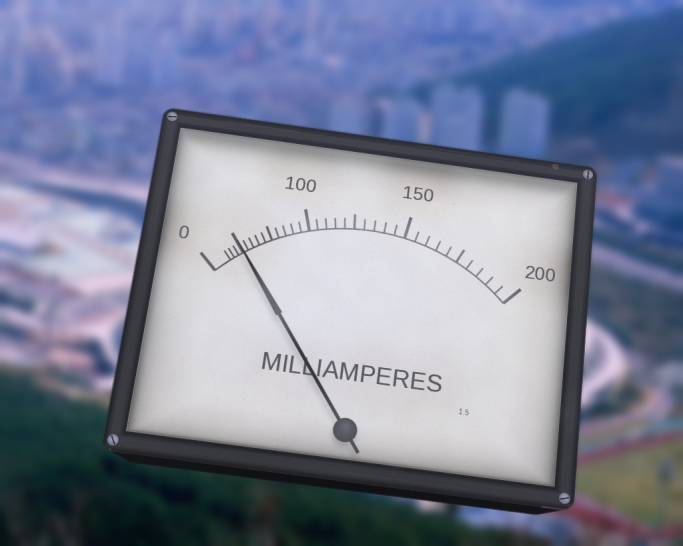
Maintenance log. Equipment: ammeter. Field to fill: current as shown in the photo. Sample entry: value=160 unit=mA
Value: value=50 unit=mA
